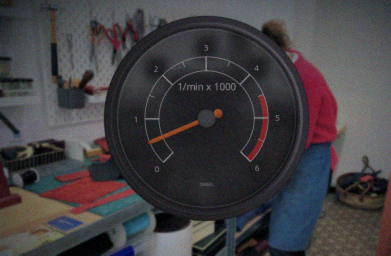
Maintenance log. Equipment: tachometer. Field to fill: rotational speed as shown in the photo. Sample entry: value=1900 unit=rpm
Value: value=500 unit=rpm
